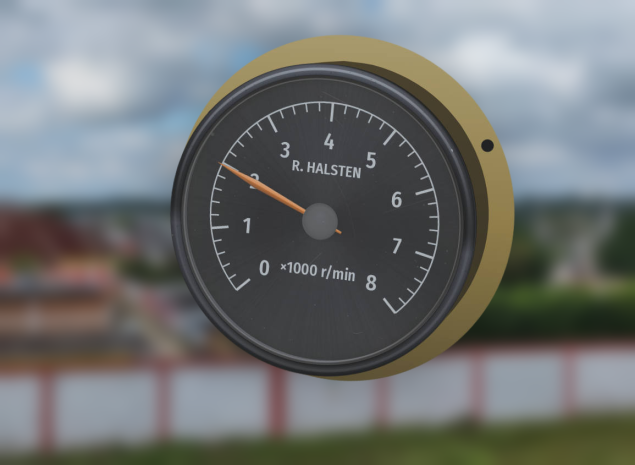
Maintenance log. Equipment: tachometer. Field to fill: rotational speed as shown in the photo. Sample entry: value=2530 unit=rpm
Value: value=2000 unit=rpm
